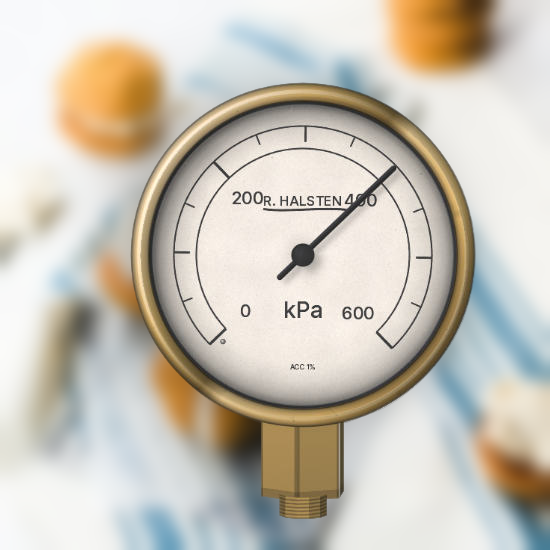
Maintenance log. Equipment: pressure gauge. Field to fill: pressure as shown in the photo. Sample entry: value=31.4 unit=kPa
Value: value=400 unit=kPa
